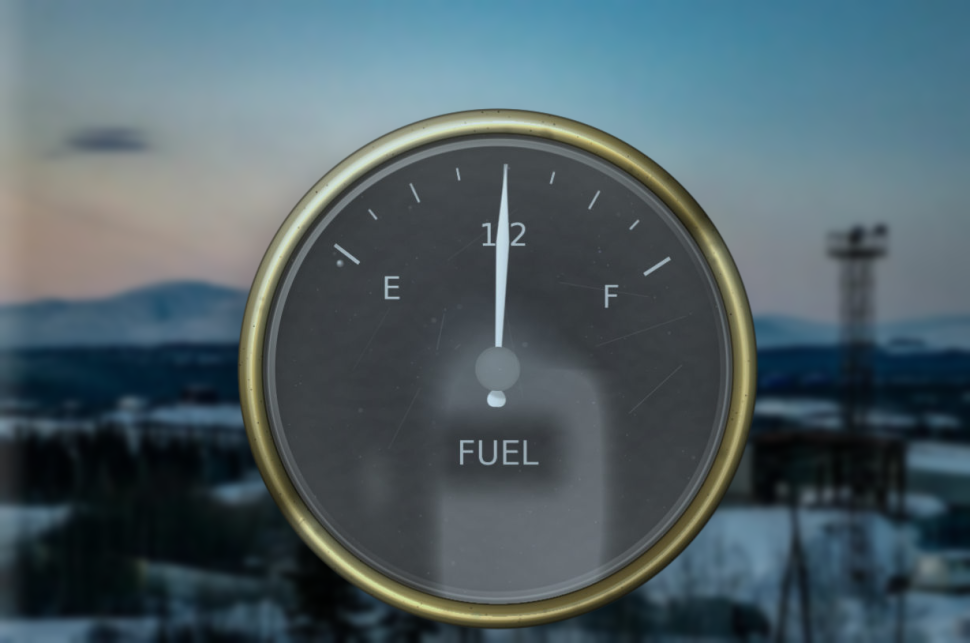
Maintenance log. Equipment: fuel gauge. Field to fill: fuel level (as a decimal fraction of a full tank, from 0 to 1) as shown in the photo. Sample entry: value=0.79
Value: value=0.5
